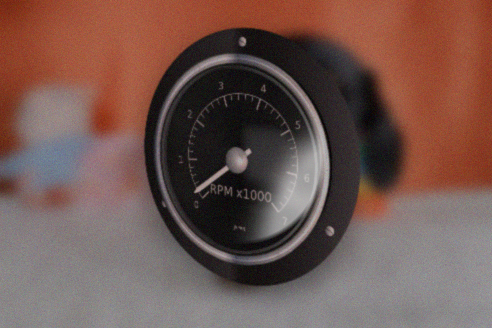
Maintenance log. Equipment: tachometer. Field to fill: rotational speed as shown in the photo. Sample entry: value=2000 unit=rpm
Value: value=200 unit=rpm
